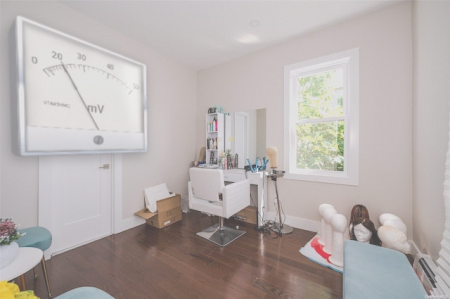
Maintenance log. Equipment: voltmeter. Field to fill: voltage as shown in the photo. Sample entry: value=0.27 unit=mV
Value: value=20 unit=mV
